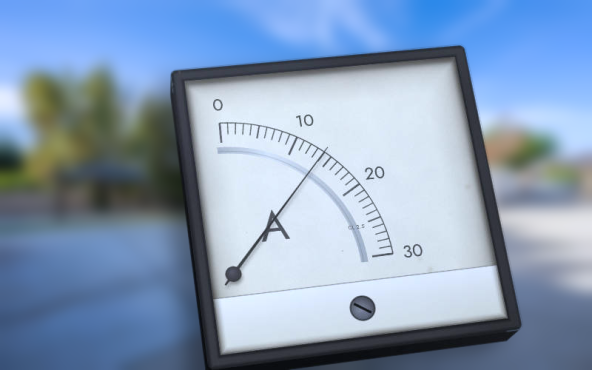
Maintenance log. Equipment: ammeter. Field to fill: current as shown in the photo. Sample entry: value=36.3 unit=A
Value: value=14 unit=A
